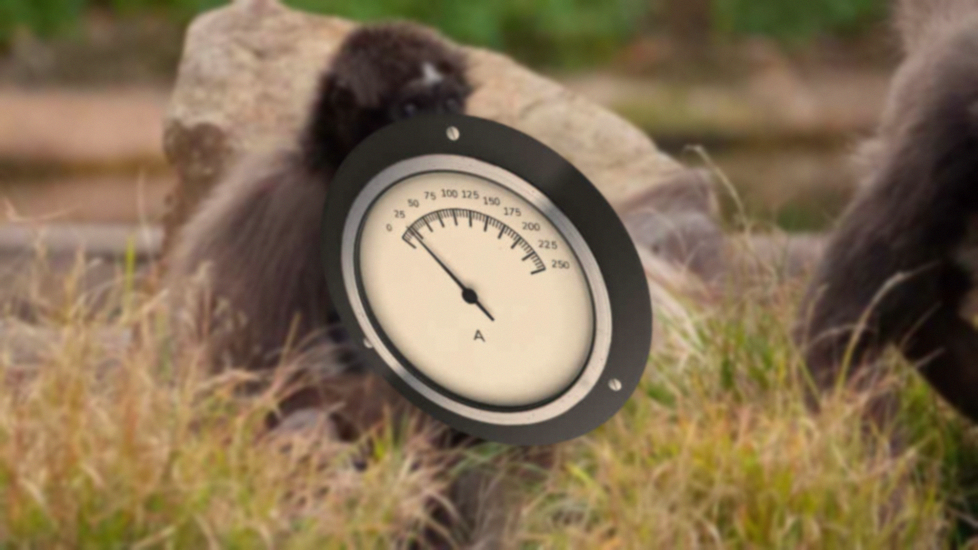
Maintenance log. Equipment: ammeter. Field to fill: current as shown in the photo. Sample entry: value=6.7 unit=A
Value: value=25 unit=A
